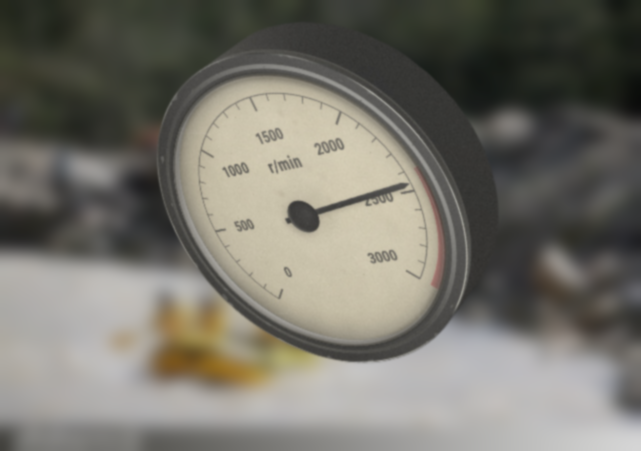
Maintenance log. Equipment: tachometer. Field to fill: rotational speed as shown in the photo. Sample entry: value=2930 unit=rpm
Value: value=2450 unit=rpm
